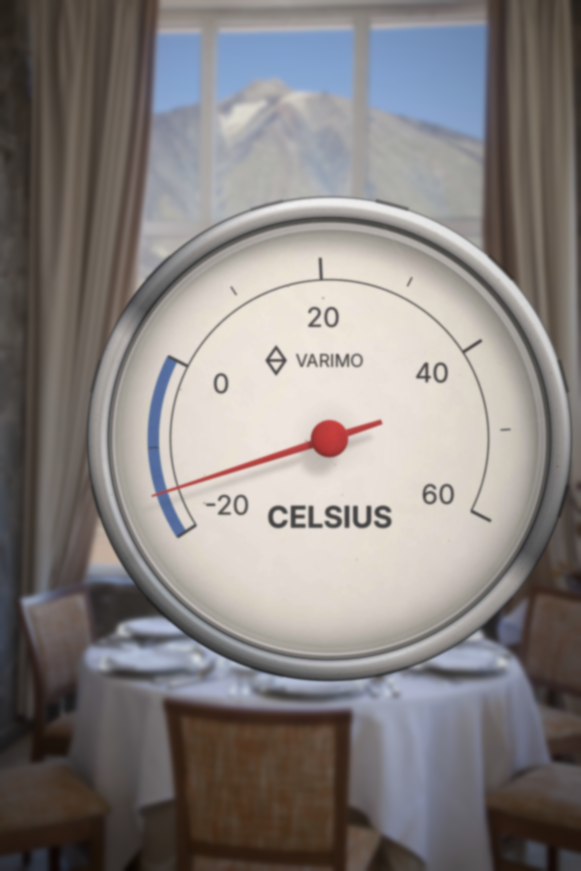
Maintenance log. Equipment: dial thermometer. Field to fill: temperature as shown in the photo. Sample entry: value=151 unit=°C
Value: value=-15 unit=°C
